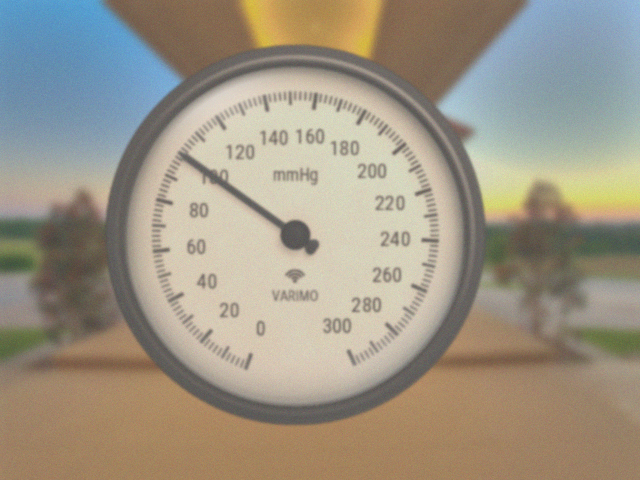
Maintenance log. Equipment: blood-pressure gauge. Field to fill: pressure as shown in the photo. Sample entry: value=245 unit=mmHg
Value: value=100 unit=mmHg
